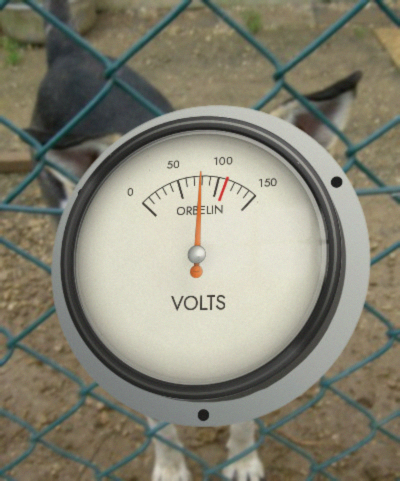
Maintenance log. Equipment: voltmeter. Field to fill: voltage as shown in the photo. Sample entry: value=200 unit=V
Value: value=80 unit=V
